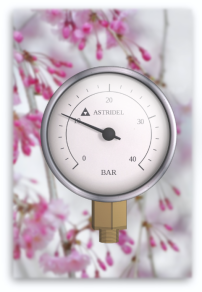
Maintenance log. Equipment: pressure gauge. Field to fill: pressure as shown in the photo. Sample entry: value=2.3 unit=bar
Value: value=10 unit=bar
